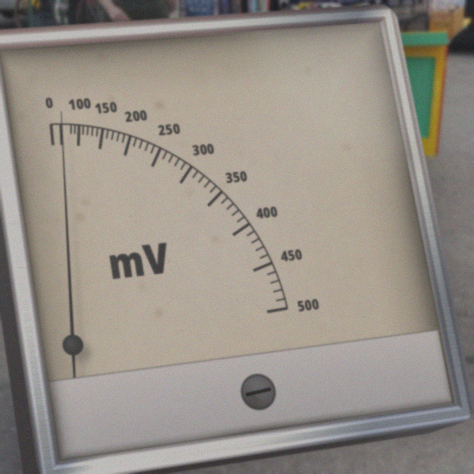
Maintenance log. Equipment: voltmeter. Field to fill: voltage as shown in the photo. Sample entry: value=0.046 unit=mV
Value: value=50 unit=mV
